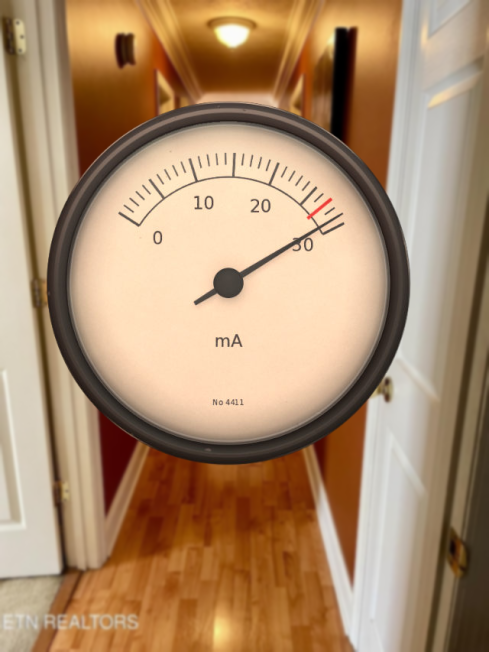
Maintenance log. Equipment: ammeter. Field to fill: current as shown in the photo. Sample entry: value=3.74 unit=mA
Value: value=29 unit=mA
